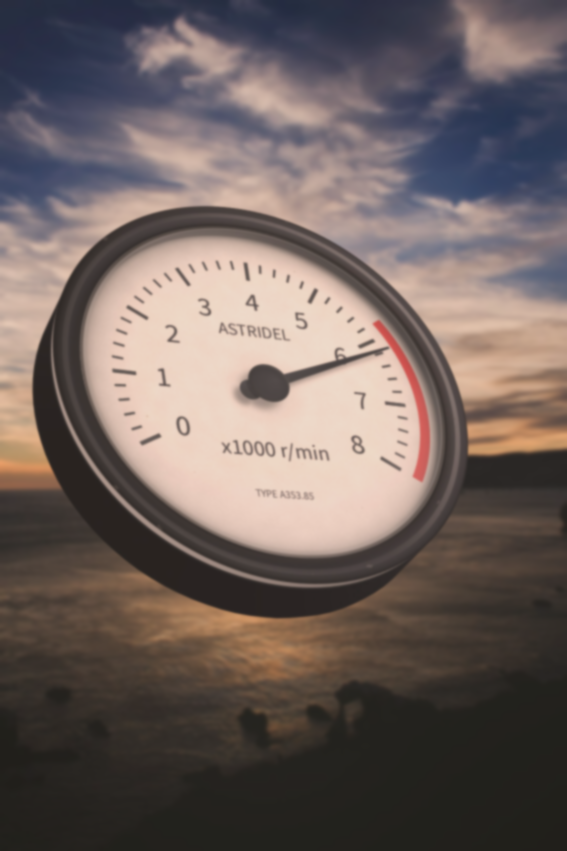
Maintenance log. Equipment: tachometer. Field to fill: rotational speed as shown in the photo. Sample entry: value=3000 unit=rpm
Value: value=6200 unit=rpm
